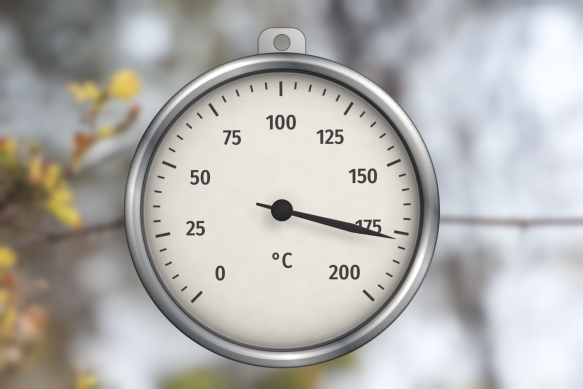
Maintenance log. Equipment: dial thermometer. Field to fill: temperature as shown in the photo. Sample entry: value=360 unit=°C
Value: value=177.5 unit=°C
